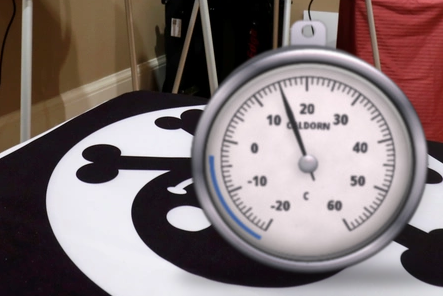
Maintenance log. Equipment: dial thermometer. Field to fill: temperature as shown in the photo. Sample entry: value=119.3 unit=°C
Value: value=15 unit=°C
